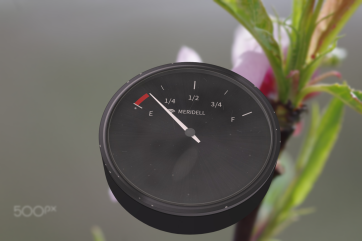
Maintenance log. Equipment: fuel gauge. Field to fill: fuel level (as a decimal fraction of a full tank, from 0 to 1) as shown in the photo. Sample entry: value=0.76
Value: value=0.125
